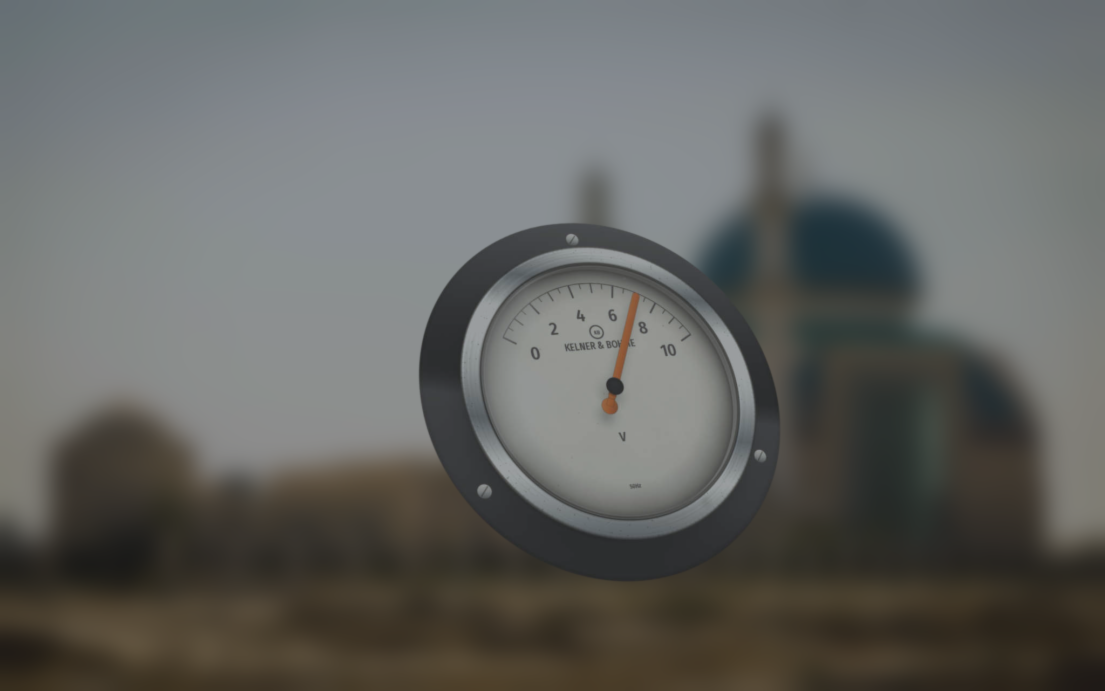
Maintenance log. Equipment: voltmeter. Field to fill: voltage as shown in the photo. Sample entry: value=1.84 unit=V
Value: value=7 unit=V
